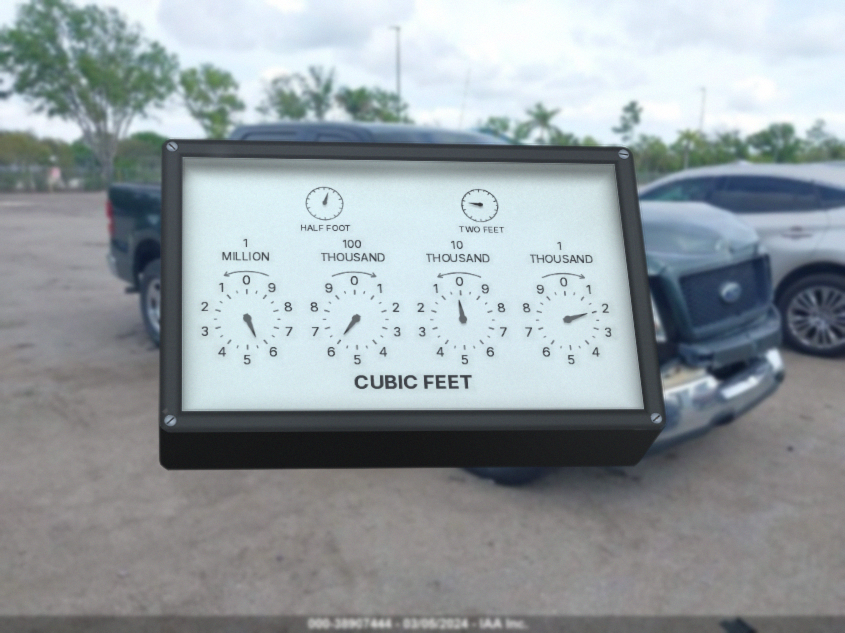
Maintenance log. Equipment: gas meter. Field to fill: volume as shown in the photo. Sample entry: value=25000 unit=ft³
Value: value=560200 unit=ft³
